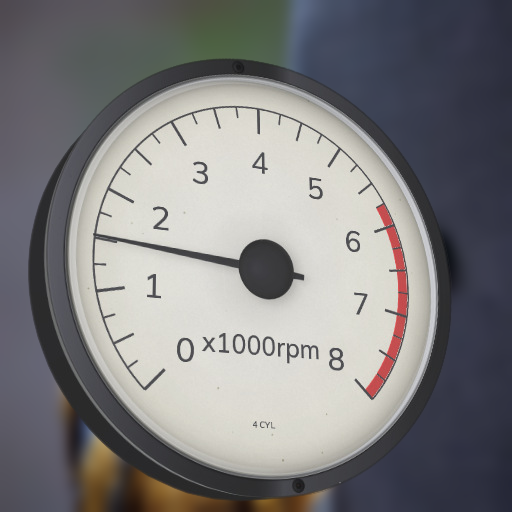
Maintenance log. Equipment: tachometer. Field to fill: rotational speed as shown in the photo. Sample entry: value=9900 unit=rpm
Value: value=1500 unit=rpm
